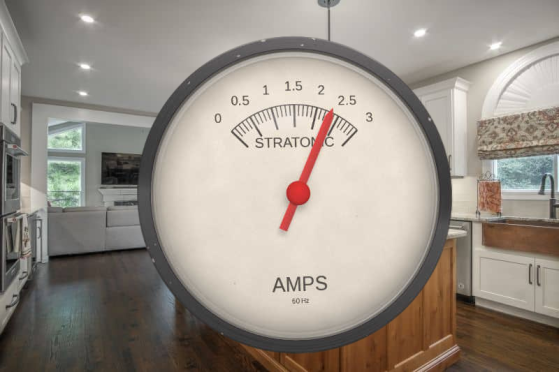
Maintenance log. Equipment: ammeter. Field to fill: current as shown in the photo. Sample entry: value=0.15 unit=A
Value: value=2.3 unit=A
